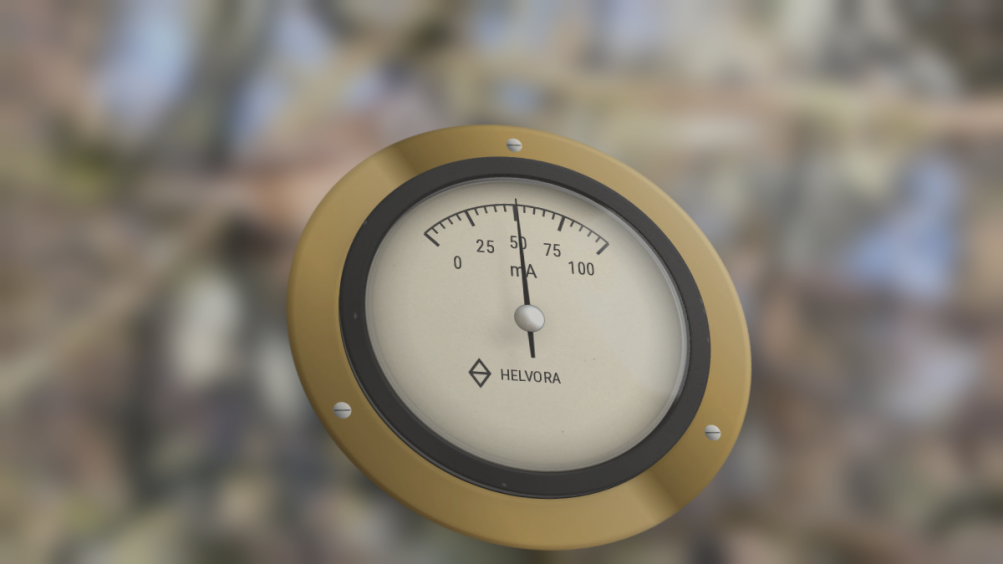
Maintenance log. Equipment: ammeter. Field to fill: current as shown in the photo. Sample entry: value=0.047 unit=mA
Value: value=50 unit=mA
